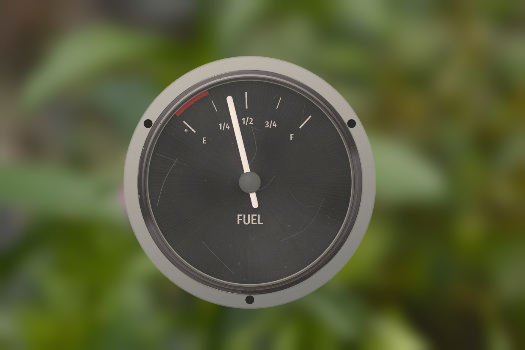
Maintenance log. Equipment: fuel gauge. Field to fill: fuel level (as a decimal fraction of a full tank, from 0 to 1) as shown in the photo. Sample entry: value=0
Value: value=0.375
